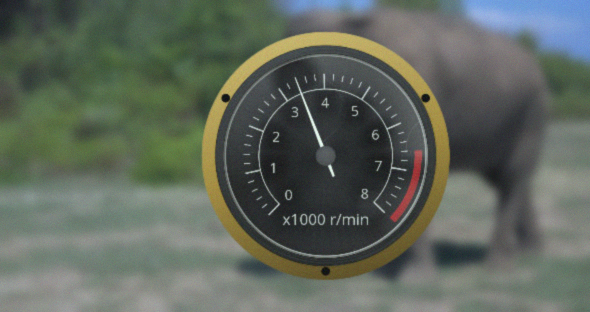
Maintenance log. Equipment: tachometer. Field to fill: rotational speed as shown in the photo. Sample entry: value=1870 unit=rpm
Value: value=3400 unit=rpm
